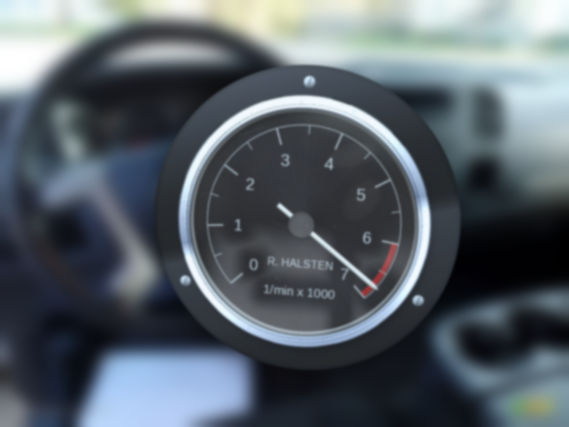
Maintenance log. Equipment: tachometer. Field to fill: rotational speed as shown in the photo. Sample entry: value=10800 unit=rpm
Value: value=6750 unit=rpm
